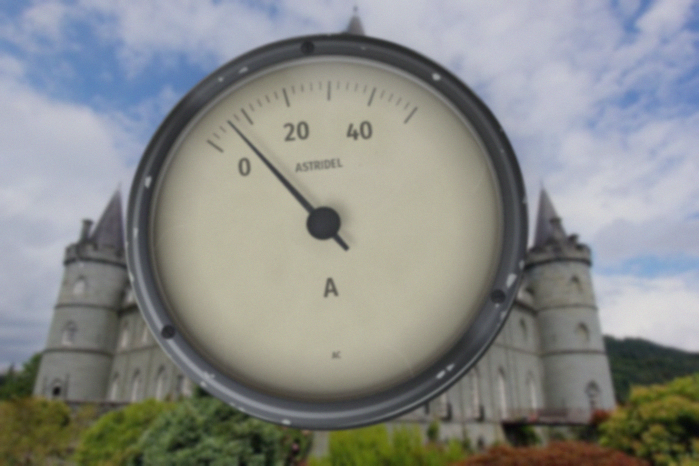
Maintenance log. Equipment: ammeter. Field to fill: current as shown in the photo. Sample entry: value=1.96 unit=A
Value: value=6 unit=A
